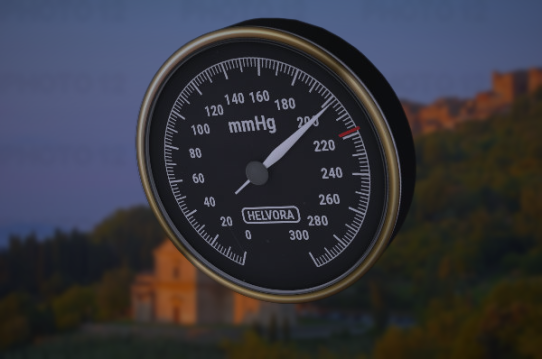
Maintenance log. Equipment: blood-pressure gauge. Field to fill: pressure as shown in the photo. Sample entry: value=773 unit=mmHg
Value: value=202 unit=mmHg
